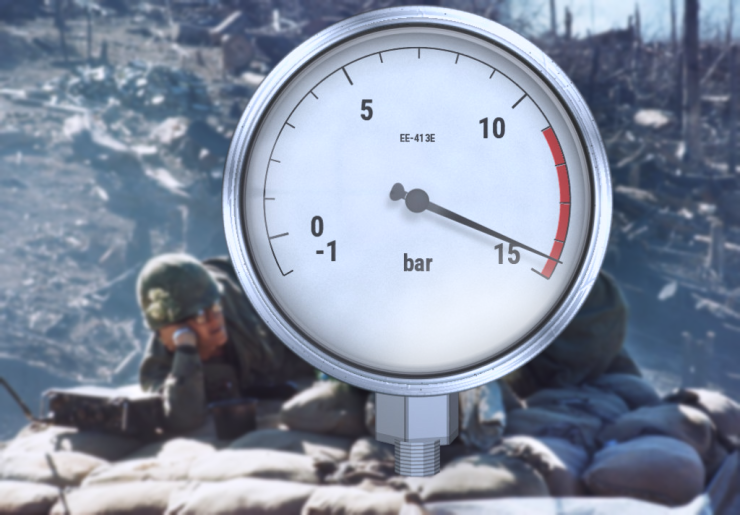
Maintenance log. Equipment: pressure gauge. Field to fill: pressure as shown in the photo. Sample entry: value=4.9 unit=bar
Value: value=14.5 unit=bar
